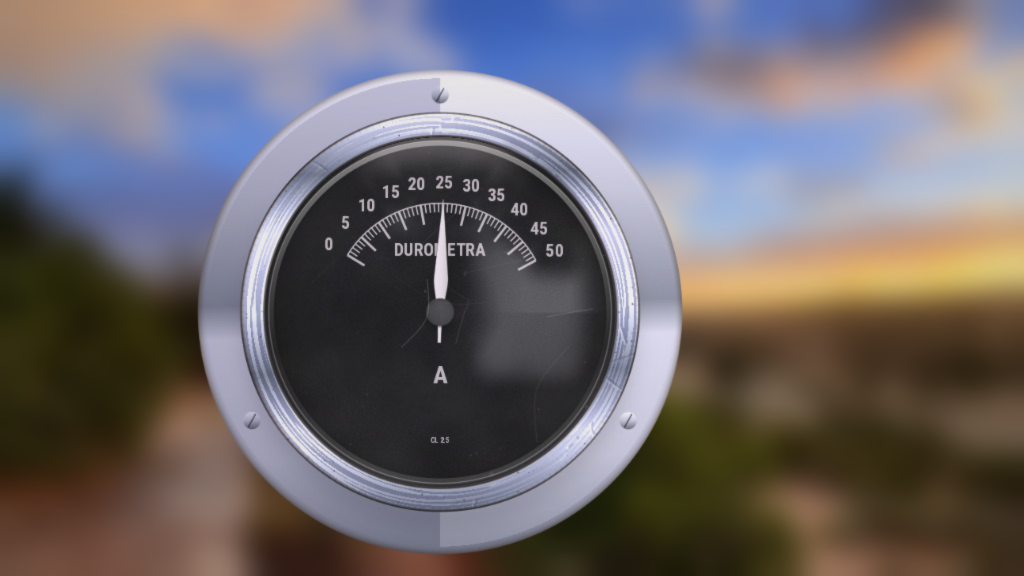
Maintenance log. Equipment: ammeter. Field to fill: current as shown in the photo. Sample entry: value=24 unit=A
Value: value=25 unit=A
